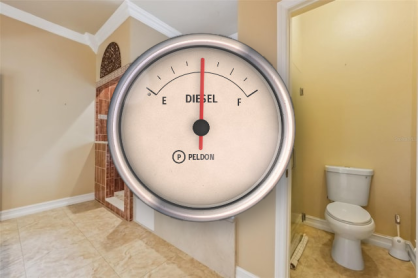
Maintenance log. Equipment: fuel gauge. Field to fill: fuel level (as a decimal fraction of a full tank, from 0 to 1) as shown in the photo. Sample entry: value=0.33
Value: value=0.5
